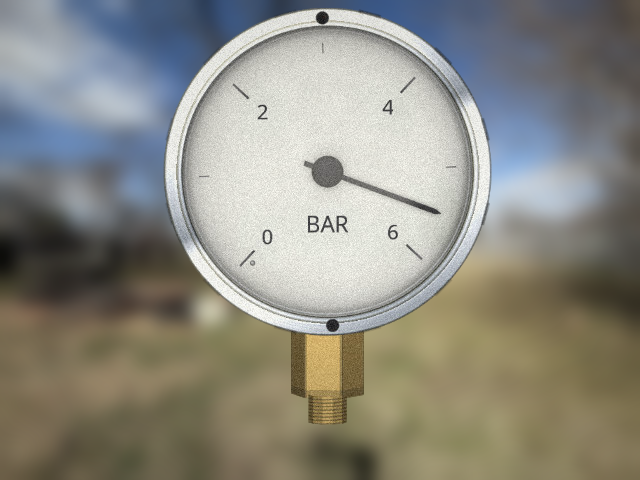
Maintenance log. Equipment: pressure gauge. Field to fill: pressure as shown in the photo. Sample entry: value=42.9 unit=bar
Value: value=5.5 unit=bar
